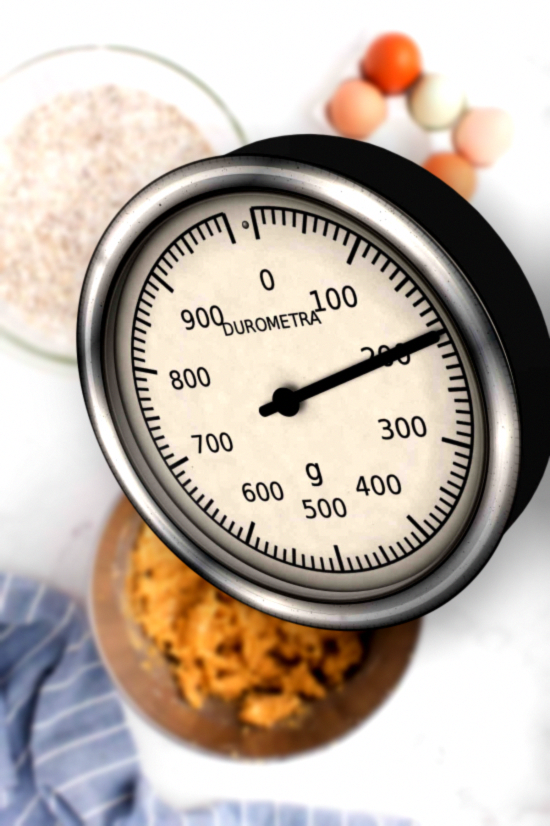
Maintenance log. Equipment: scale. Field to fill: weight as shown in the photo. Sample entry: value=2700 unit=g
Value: value=200 unit=g
